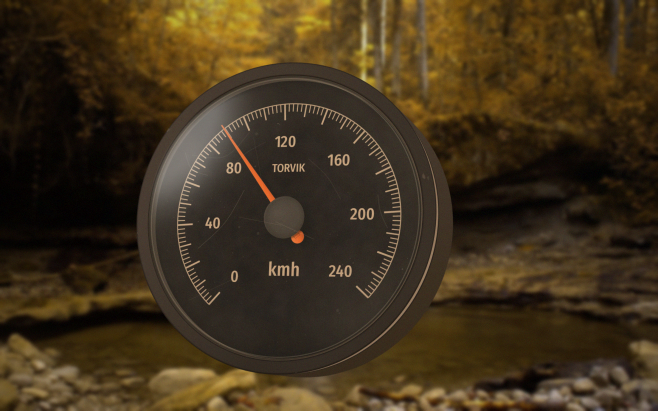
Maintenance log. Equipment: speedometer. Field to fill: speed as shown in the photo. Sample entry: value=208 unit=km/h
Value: value=90 unit=km/h
